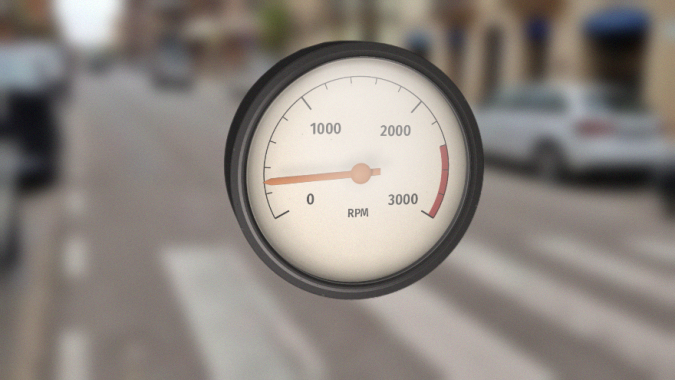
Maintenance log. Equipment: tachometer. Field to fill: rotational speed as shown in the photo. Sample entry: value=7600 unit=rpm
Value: value=300 unit=rpm
